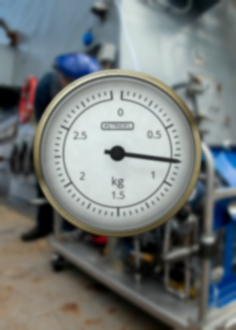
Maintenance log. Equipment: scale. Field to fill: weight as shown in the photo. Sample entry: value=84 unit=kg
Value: value=0.8 unit=kg
